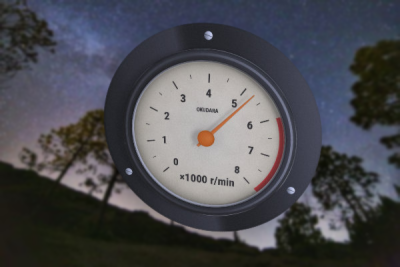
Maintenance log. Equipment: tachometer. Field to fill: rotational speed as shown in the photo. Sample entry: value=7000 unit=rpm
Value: value=5250 unit=rpm
